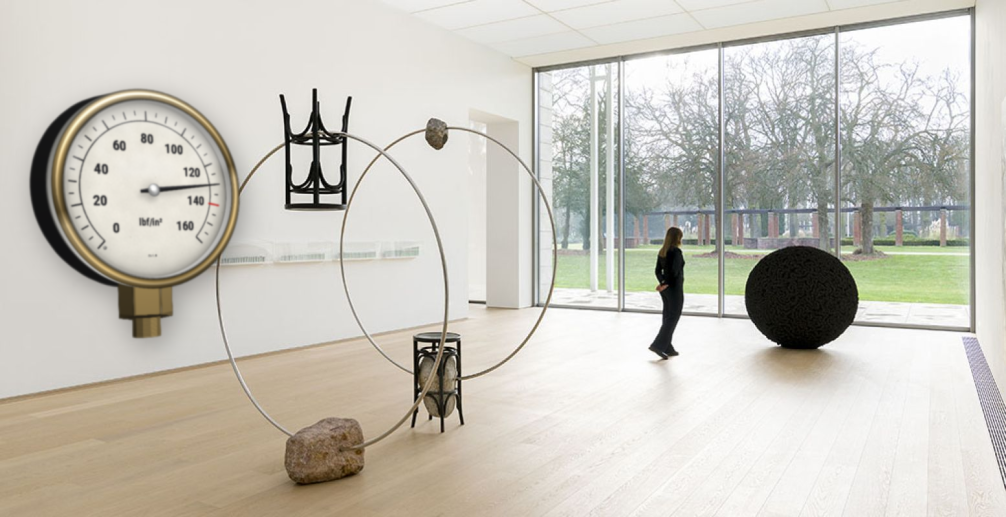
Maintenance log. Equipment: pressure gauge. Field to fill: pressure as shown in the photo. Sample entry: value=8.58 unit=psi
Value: value=130 unit=psi
